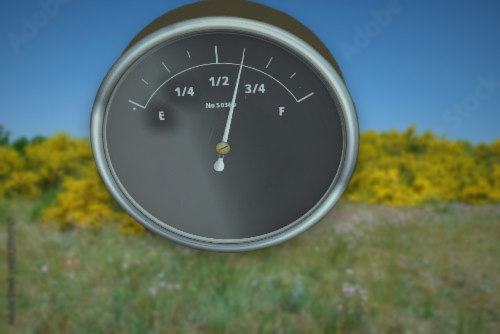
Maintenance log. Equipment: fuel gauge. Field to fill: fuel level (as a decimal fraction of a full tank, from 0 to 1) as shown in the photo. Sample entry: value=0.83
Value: value=0.625
